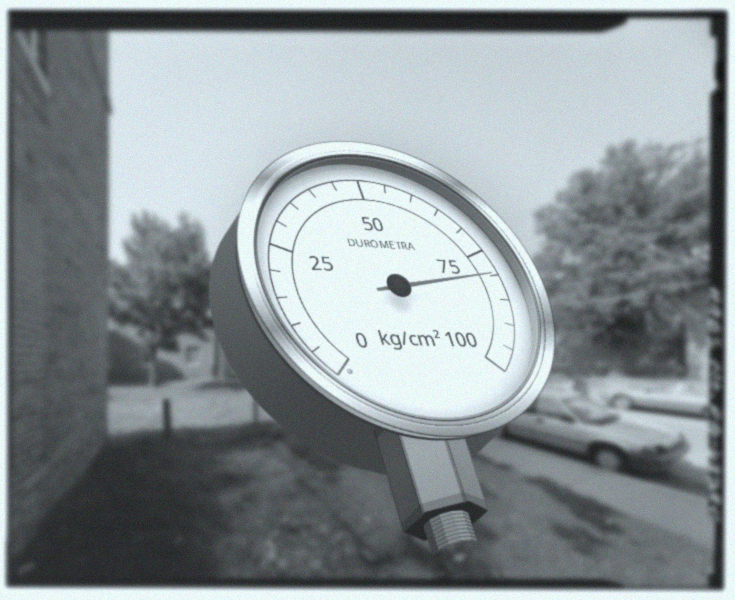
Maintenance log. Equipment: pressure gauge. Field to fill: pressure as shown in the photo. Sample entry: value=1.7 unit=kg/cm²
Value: value=80 unit=kg/cm²
